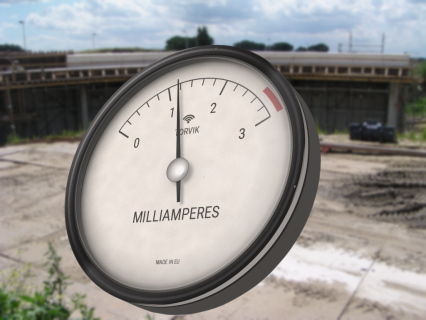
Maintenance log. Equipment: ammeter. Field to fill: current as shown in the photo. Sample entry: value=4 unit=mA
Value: value=1.2 unit=mA
